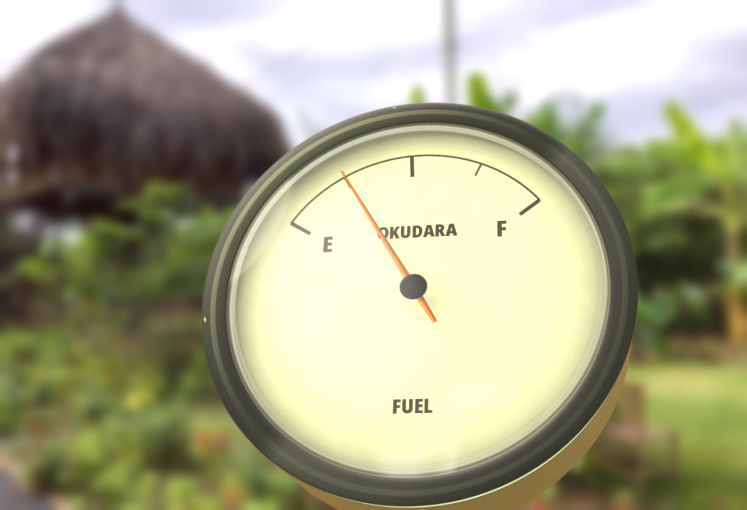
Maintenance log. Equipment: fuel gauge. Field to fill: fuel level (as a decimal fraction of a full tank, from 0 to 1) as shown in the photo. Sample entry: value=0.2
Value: value=0.25
